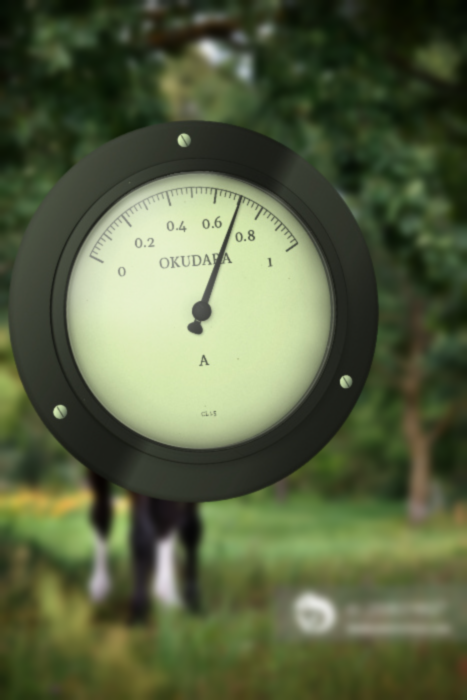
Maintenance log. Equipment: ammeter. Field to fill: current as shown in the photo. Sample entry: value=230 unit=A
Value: value=0.7 unit=A
